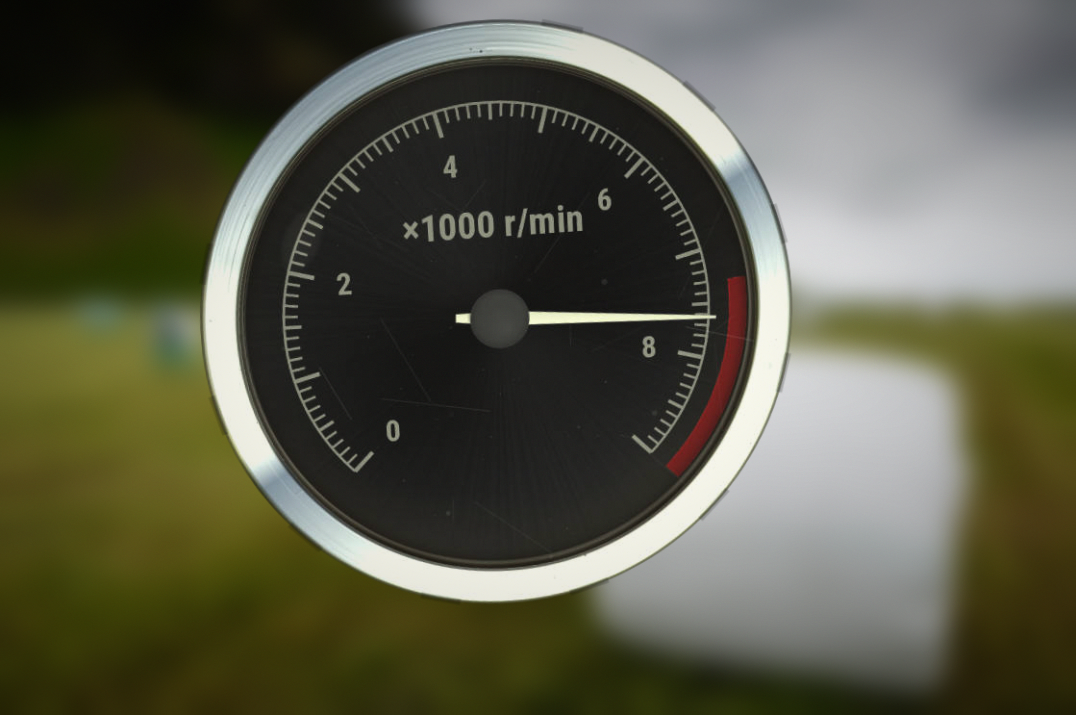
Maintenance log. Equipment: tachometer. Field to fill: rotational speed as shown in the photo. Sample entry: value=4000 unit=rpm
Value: value=7600 unit=rpm
